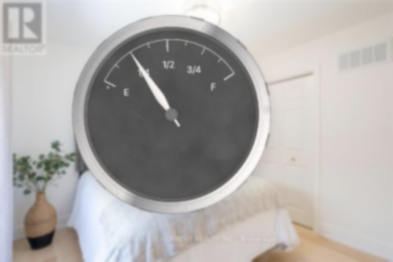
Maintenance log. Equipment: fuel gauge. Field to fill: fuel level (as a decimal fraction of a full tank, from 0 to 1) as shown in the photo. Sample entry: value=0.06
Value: value=0.25
